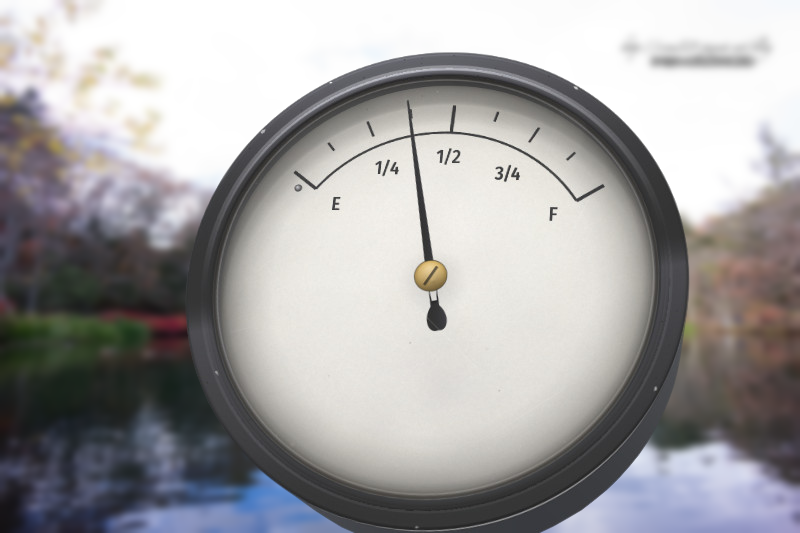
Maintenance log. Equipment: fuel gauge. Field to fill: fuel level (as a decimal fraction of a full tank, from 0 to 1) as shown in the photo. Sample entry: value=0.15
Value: value=0.375
